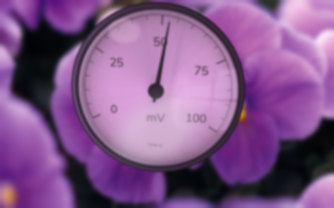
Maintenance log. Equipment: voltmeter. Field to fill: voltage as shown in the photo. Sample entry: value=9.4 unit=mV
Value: value=52.5 unit=mV
